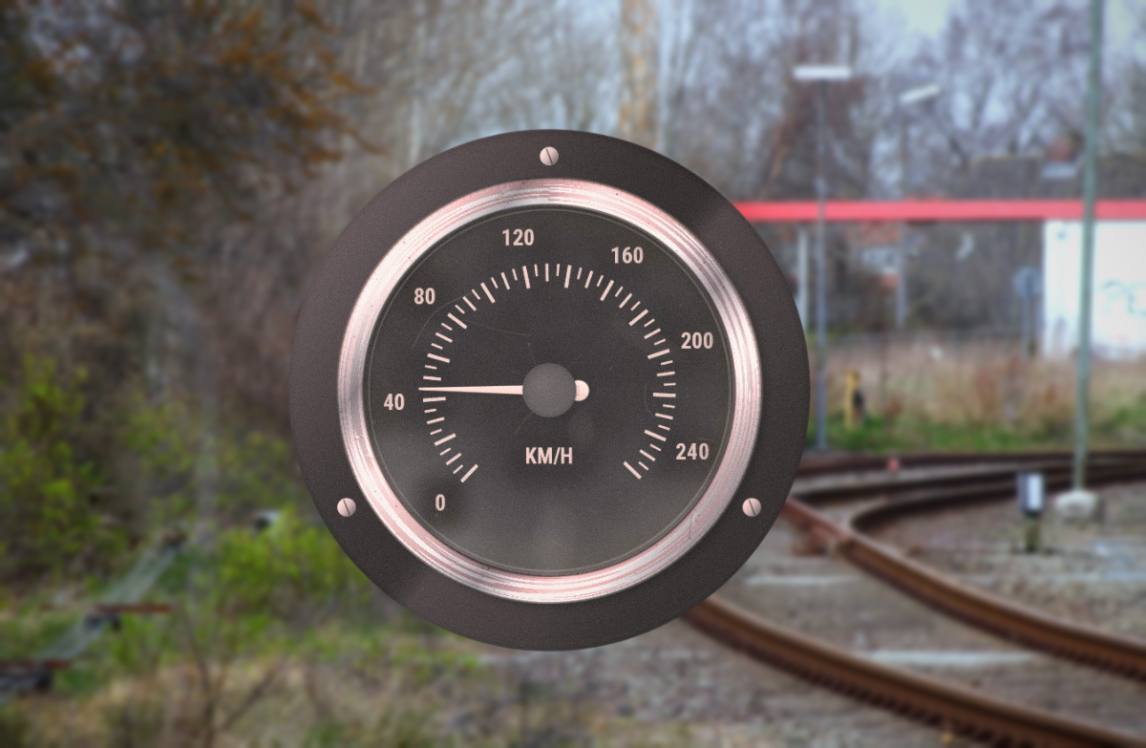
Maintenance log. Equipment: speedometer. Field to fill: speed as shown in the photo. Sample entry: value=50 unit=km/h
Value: value=45 unit=km/h
